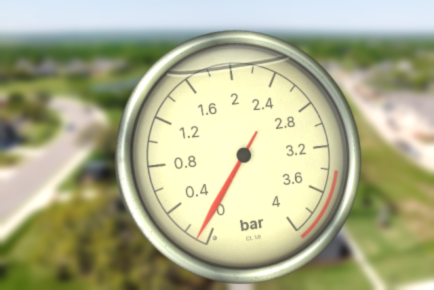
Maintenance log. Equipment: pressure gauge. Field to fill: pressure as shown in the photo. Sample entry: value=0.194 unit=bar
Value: value=0.1 unit=bar
